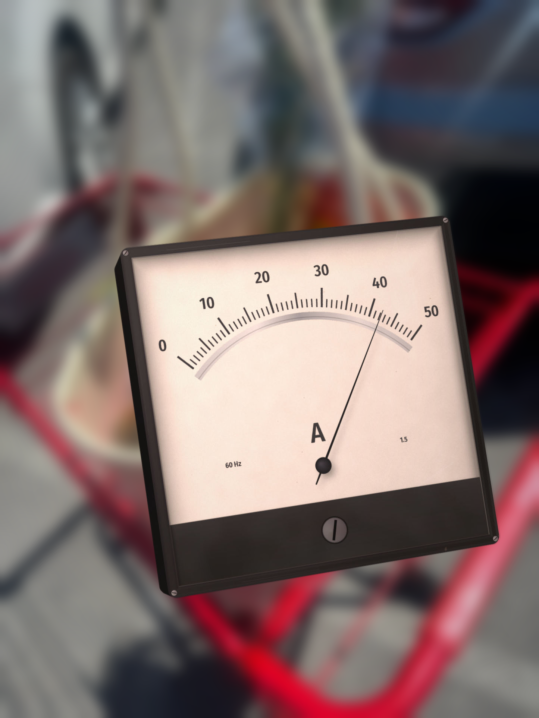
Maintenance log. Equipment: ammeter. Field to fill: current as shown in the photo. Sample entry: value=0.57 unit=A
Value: value=42 unit=A
